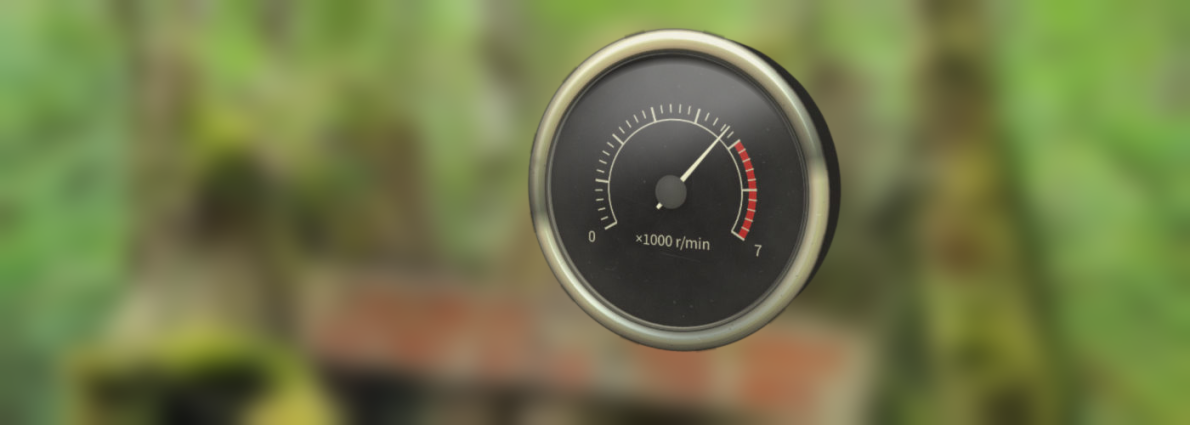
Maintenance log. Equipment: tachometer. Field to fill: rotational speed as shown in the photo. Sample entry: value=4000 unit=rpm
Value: value=4700 unit=rpm
